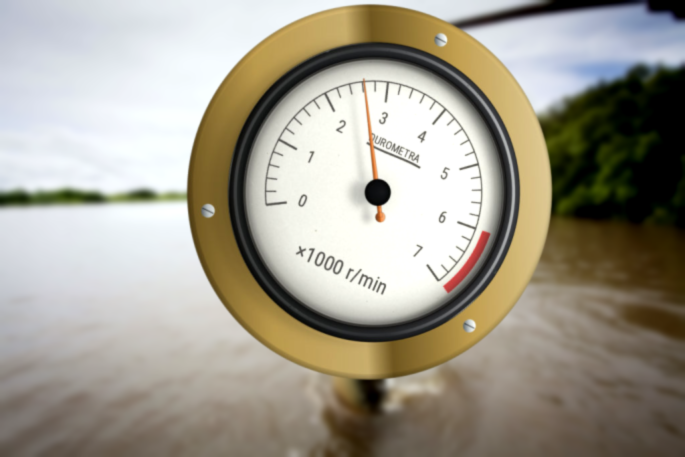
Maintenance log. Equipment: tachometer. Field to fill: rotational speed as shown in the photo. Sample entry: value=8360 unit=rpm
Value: value=2600 unit=rpm
